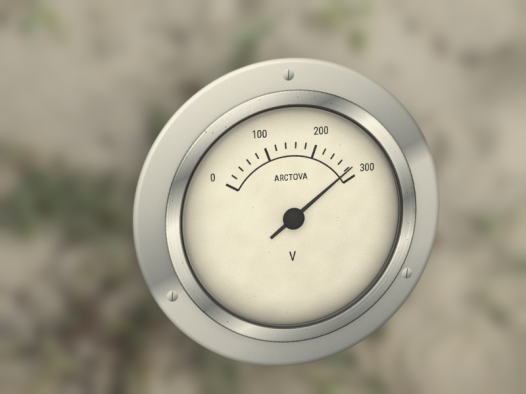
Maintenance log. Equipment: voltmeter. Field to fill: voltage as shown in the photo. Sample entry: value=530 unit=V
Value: value=280 unit=V
